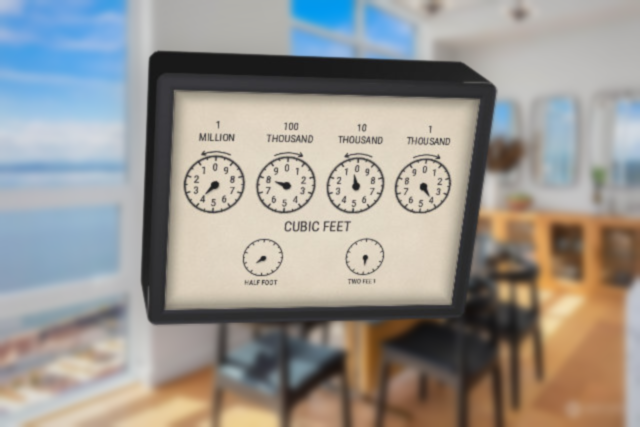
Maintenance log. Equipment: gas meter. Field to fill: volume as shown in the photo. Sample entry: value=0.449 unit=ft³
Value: value=380400 unit=ft³
